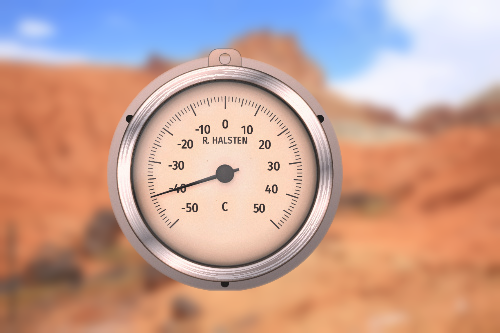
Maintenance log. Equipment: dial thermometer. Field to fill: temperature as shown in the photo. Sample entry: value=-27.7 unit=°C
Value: value=-40 unit=°C
